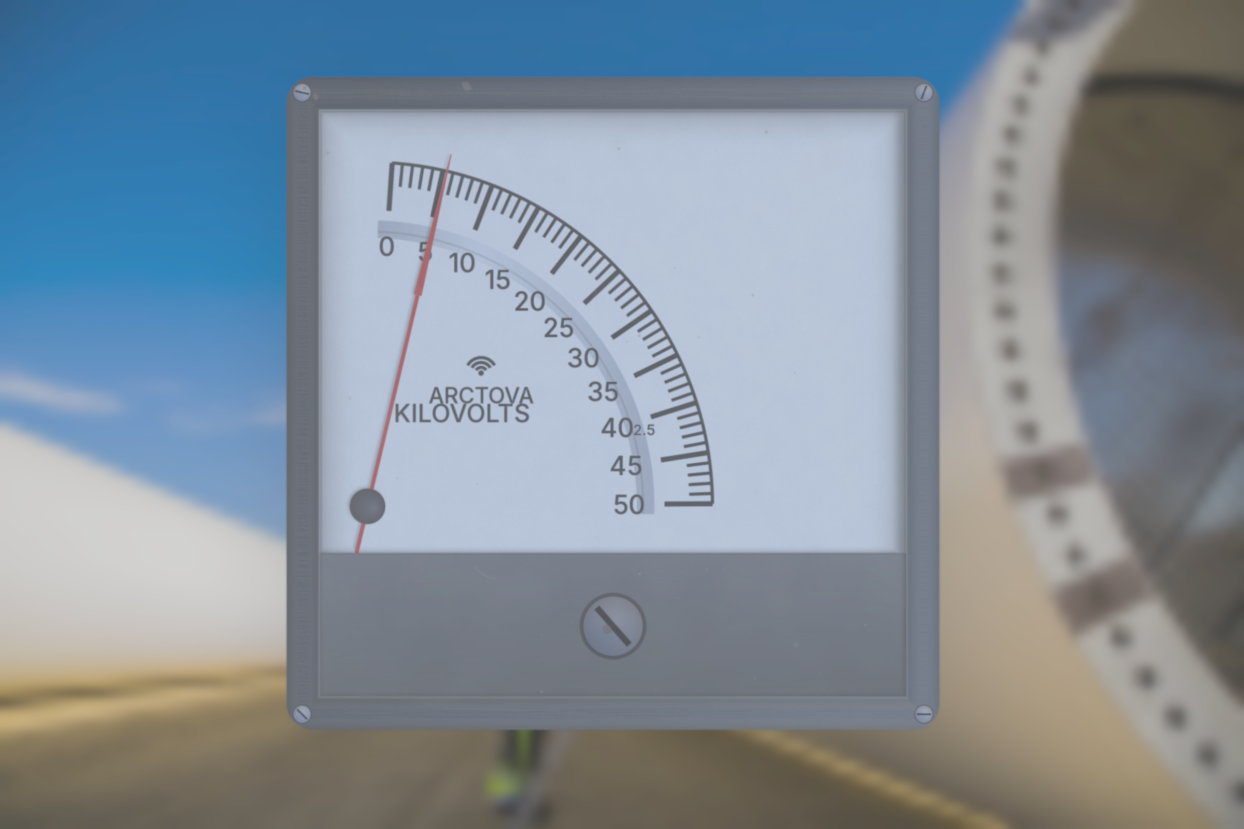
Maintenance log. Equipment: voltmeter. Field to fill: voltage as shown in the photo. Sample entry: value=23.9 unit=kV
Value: value=5.5 unit=kV
